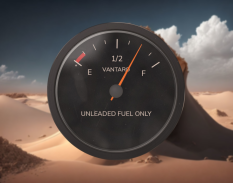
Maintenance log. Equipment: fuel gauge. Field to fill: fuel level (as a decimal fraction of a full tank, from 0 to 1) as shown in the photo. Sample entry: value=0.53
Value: value=0.75
